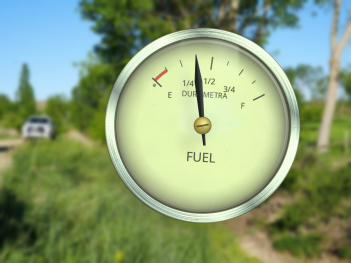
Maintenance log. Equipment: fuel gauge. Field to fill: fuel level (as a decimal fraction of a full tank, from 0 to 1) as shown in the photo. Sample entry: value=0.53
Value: value=0.375
